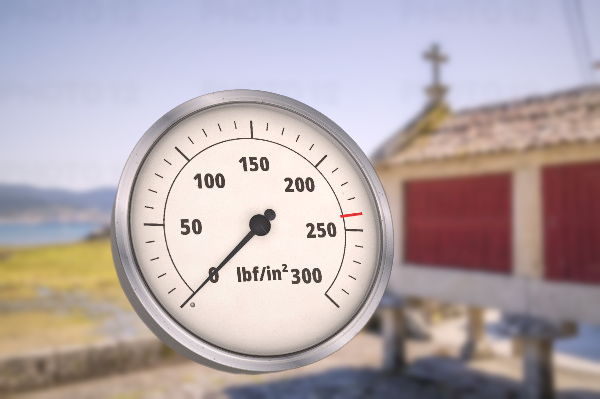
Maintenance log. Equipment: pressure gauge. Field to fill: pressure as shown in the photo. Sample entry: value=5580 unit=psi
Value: value=0 unit=psi
